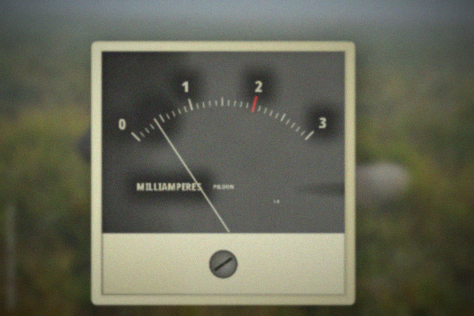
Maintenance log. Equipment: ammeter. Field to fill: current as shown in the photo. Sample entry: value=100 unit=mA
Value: value=0.4 unit=mA
